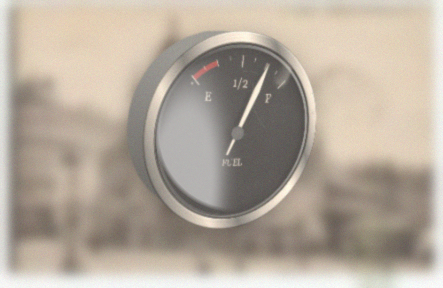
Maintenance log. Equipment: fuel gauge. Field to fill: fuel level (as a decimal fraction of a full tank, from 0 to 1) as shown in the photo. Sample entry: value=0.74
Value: value=0.75
